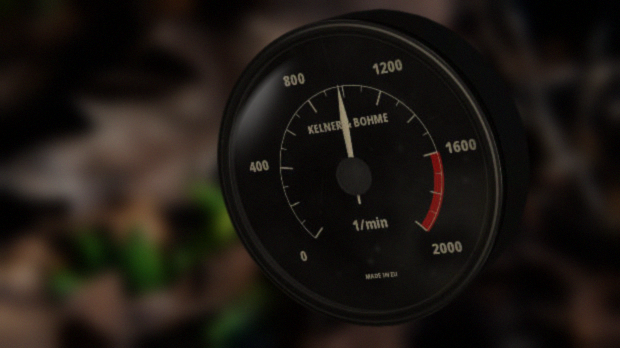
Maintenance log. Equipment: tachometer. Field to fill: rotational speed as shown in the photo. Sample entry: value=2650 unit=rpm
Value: value=1000 unit=rpm
